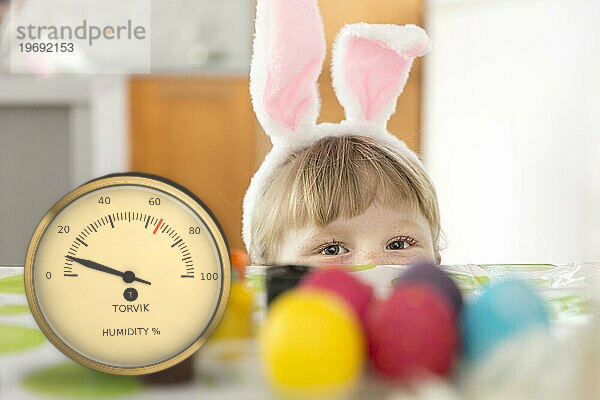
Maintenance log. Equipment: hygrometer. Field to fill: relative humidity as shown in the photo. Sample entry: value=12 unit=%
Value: value=10 unit=%
